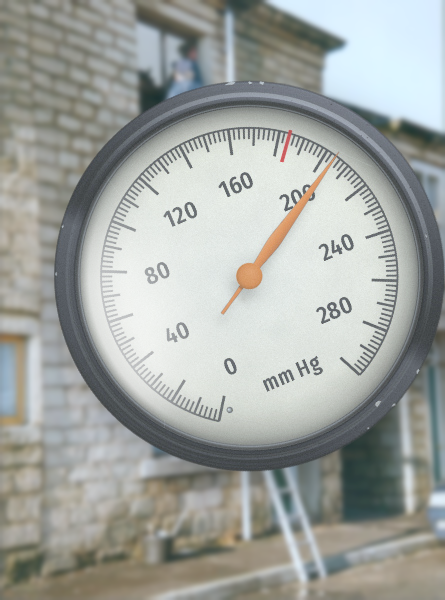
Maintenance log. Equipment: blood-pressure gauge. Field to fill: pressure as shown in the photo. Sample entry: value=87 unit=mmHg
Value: value=204 unit=mmHg
